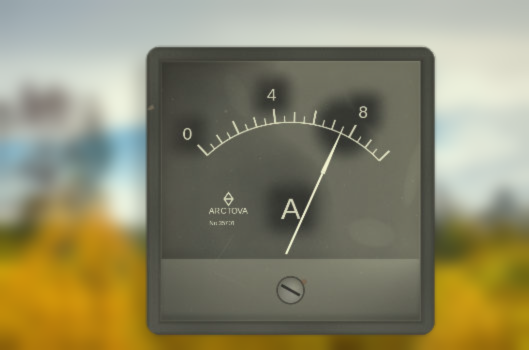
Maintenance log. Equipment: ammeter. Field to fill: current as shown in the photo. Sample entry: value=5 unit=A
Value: value=7.5 unit=A
